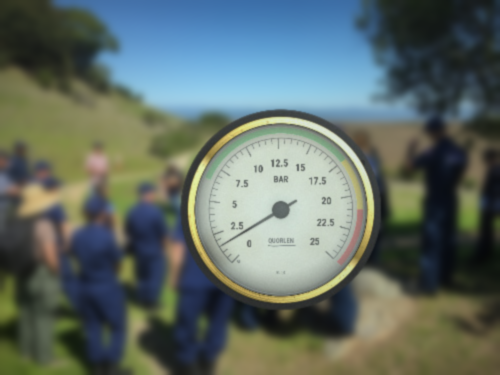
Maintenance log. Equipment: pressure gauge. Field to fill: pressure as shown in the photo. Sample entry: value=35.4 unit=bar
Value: value=1.5 unit=bar
